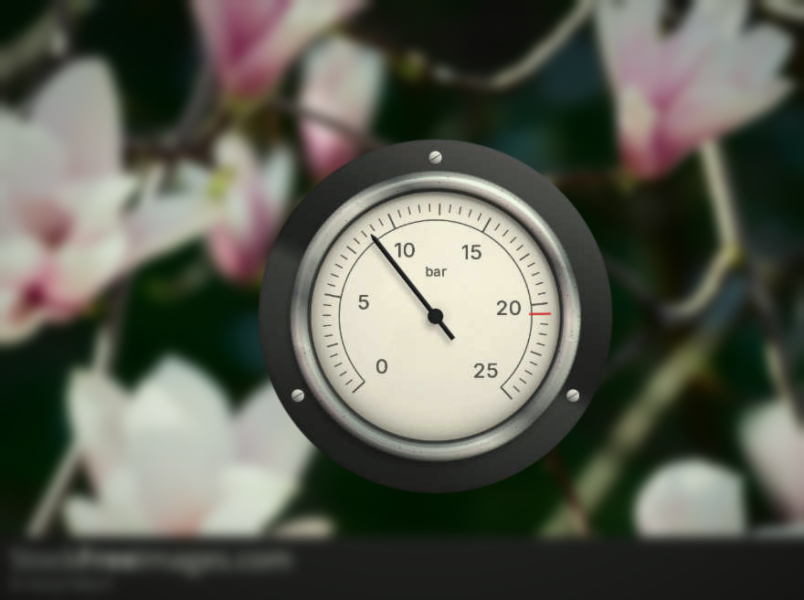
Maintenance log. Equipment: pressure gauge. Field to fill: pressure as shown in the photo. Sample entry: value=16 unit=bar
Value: value=8.75 unit=bar
